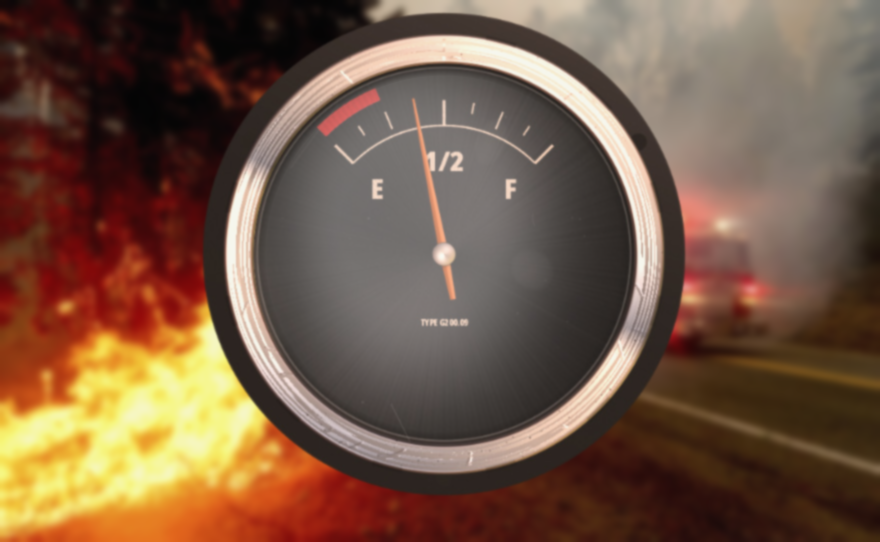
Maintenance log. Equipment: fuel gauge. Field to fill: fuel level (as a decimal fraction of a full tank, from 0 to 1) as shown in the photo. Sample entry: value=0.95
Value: value=0.375
